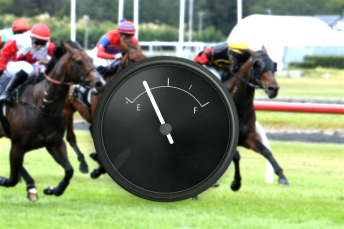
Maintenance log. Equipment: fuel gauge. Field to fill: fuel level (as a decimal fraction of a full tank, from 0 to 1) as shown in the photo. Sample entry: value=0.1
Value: value=0.25
